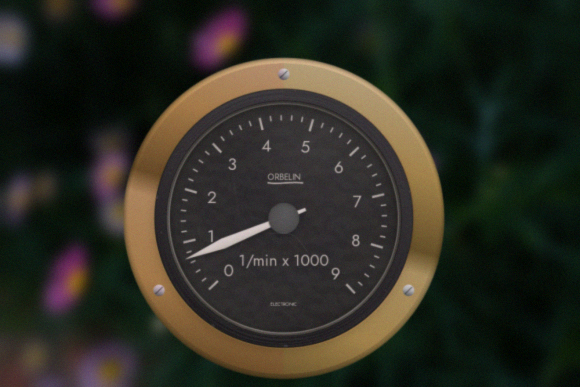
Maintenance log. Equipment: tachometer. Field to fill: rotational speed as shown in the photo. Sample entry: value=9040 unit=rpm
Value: value=700 unit=rpm
